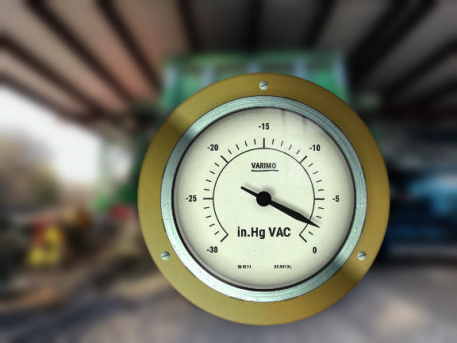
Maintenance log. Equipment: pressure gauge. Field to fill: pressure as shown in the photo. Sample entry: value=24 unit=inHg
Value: value=-2 unit=inHg
